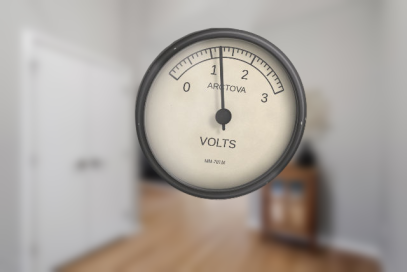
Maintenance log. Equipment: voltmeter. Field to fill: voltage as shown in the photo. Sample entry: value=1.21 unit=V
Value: value=1.2 unit=V
